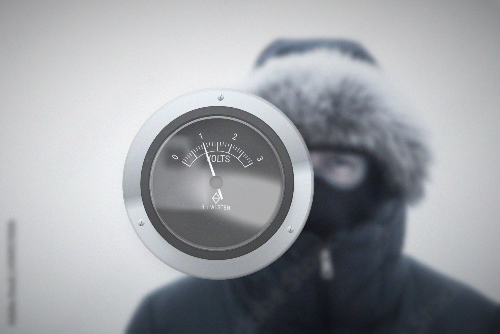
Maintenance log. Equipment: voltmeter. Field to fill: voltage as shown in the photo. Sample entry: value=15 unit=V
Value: value=1 unit=V
